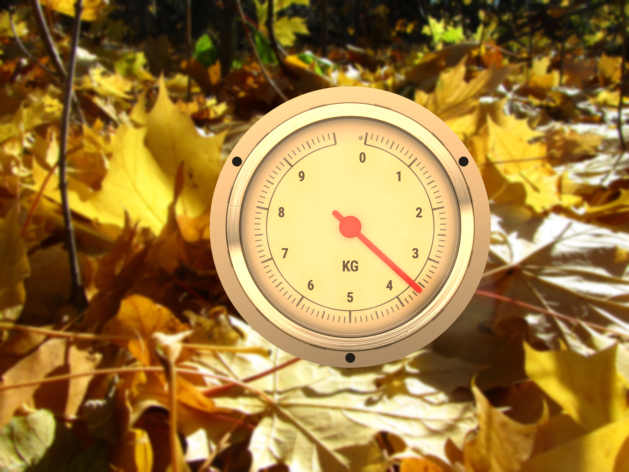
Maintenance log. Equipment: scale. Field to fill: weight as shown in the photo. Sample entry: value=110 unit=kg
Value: value=3.6 unit=kg
